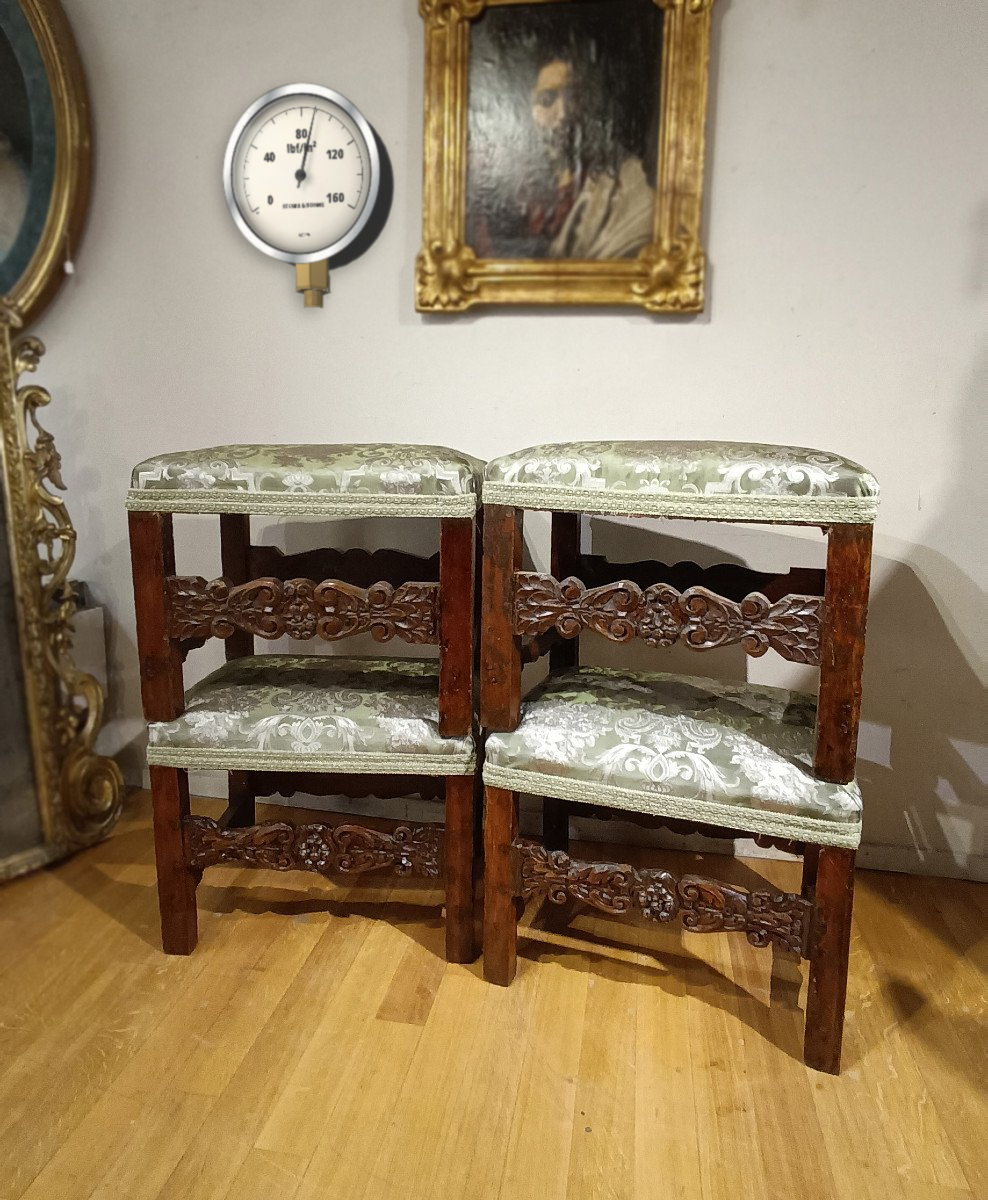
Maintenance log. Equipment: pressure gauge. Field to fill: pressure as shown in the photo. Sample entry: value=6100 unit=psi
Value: value=90 unit=psi
